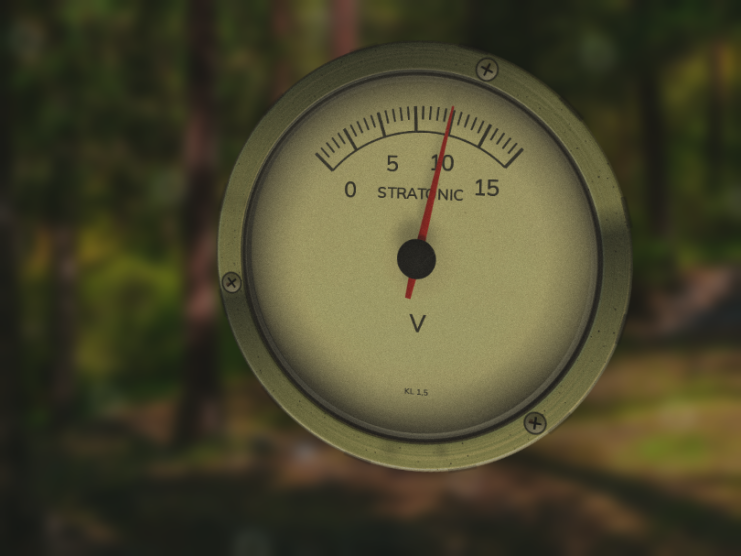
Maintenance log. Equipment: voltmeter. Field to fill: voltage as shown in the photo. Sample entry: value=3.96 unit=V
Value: value=10 unit=V
